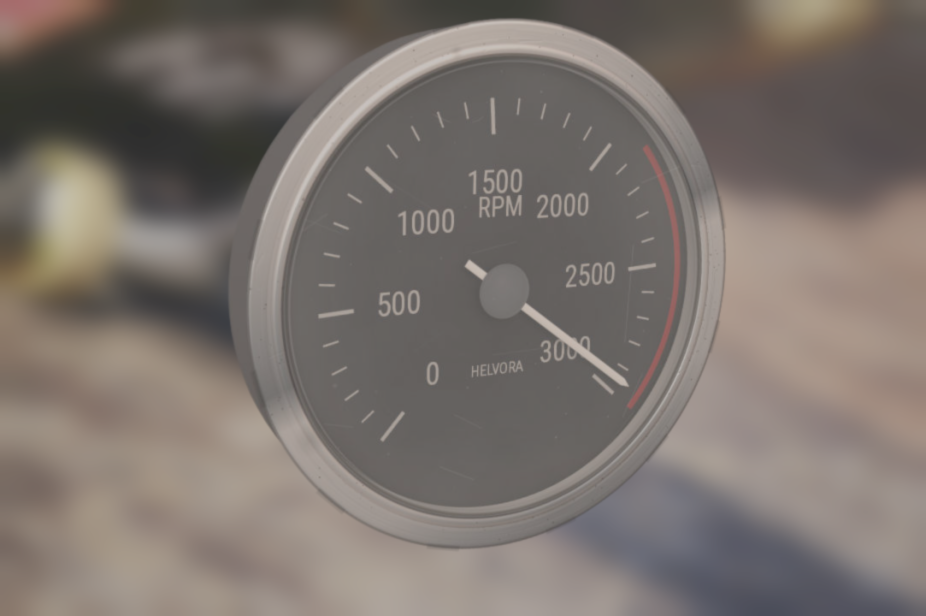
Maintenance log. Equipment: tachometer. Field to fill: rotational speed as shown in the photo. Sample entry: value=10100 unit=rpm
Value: value=2950 unit=rpm
